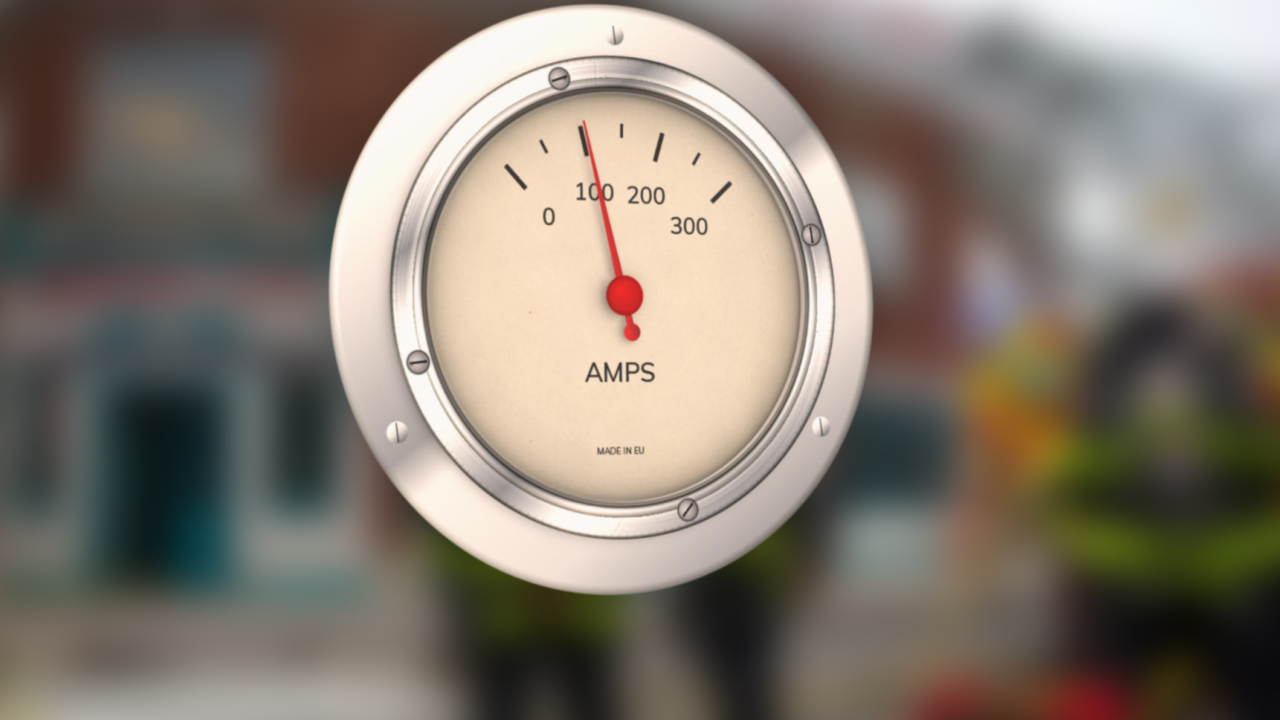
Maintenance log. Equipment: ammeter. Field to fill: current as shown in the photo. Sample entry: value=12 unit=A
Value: value=100 unit=A
